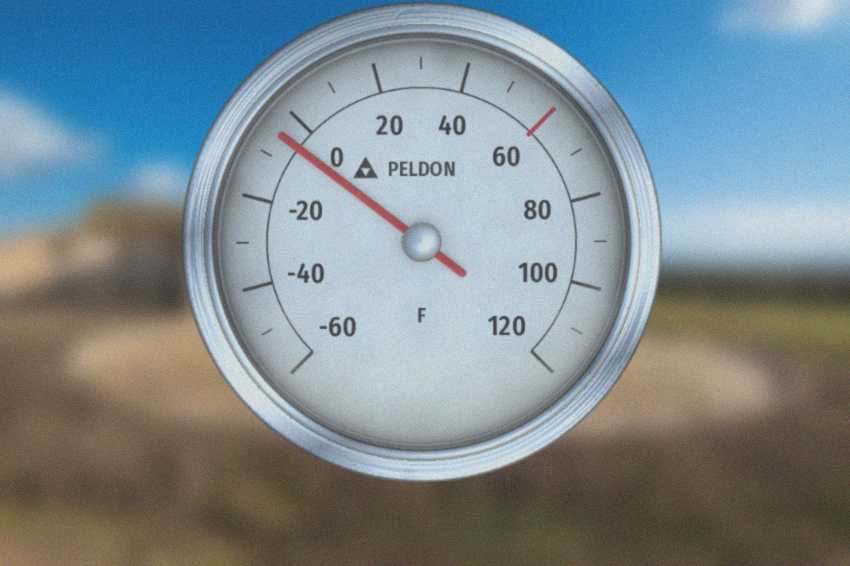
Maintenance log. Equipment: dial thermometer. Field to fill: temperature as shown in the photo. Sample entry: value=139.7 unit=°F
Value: value=-5 unit=°F
